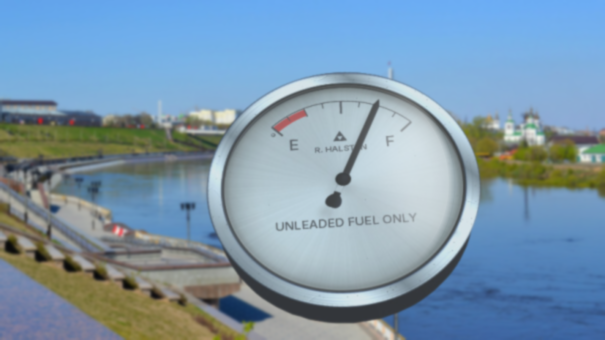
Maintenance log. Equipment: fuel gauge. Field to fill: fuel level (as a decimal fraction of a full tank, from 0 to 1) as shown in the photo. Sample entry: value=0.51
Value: value=0.75
